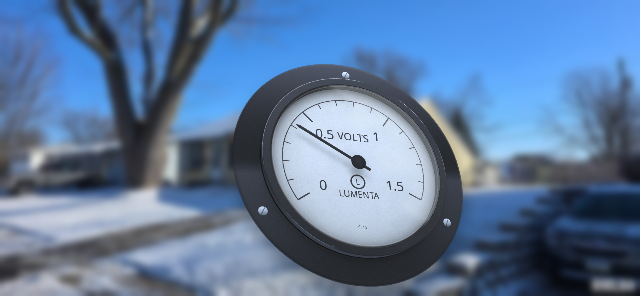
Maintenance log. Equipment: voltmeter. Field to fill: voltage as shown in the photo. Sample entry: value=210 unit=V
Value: value=0.4 unit=V
